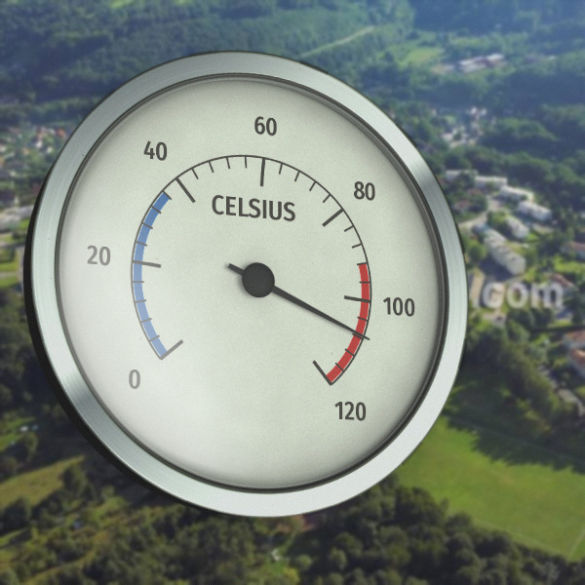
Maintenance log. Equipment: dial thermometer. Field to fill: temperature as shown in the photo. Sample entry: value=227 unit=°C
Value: value=108 unit=°C
